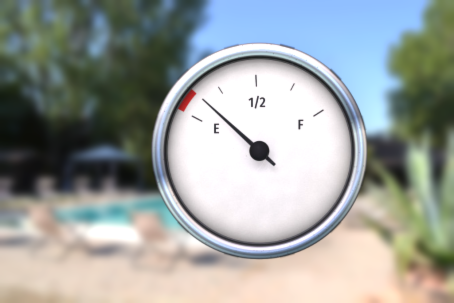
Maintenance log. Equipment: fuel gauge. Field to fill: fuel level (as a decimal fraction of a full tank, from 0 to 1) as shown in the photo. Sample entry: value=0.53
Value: value=0.125
